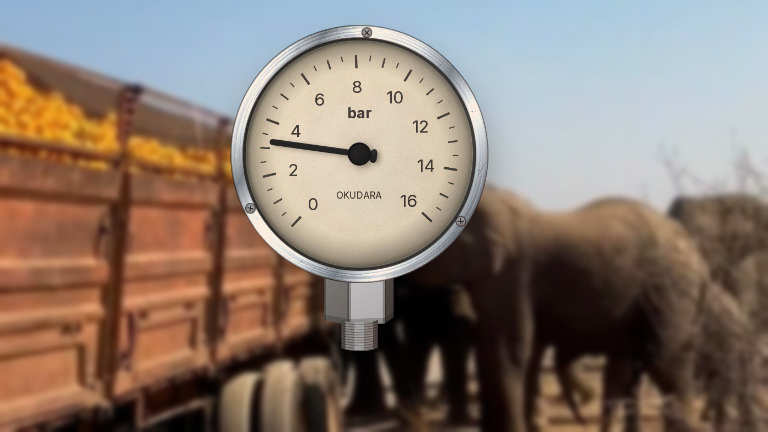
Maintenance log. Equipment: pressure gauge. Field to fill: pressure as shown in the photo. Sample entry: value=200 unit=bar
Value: value=3.25 unit=bar
